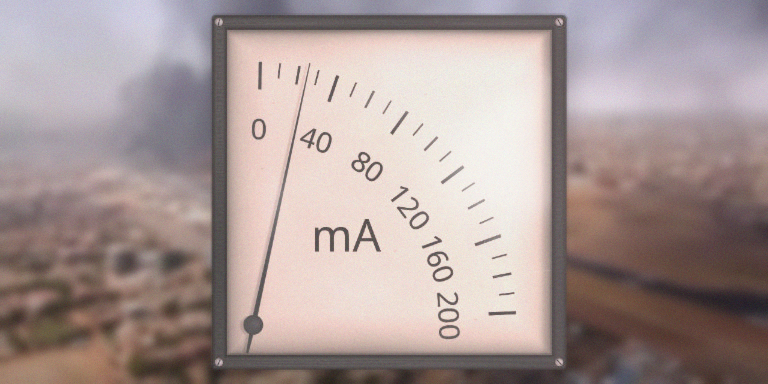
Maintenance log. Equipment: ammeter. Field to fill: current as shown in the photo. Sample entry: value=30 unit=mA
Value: value=25 unit=mA
